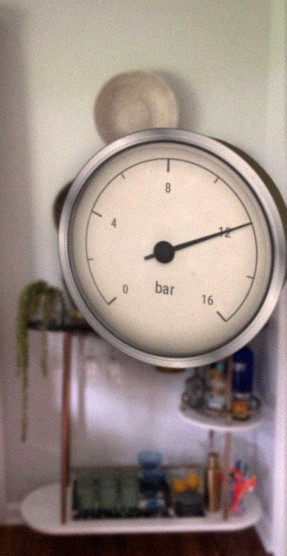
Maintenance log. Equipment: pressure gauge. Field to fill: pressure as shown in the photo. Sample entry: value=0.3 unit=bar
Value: value=12 unit=bar
